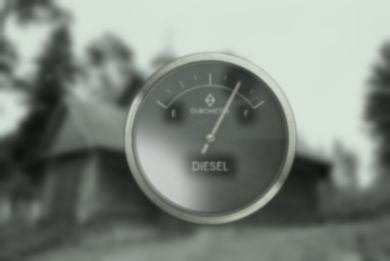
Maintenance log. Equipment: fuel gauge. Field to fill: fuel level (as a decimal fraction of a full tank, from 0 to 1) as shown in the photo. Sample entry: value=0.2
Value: value=0.75
